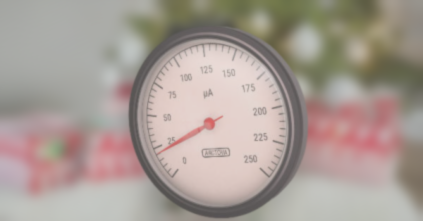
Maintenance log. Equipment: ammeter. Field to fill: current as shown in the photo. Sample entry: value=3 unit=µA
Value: value=20 unit=µA
